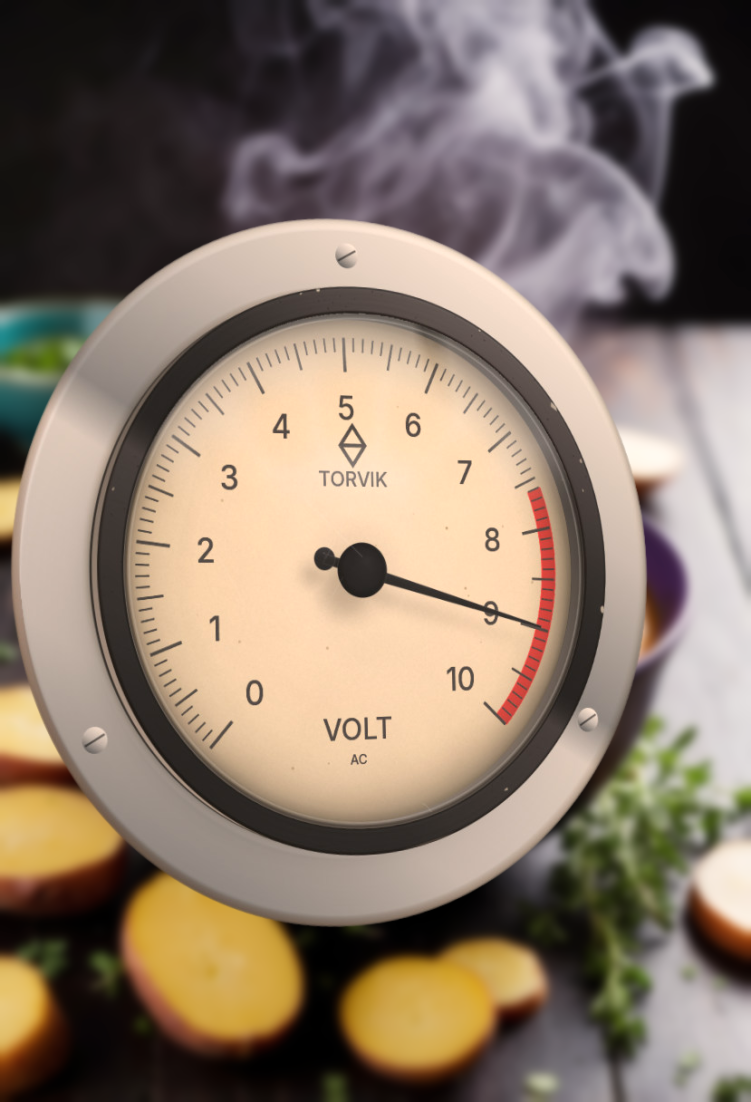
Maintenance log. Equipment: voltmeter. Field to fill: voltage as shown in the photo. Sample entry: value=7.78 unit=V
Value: value=9 unit=V
